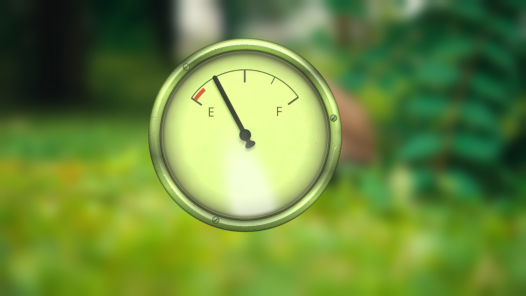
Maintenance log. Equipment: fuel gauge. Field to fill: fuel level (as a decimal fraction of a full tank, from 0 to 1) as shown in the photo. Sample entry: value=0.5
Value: value=0.25
